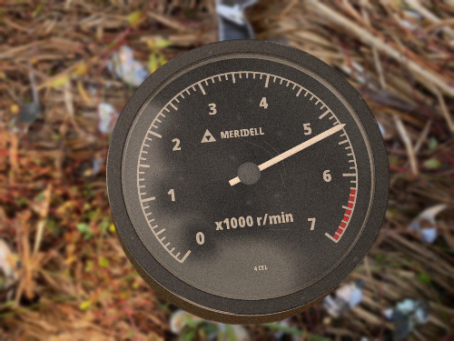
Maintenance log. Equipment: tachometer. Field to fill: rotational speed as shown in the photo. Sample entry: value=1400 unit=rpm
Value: value=5300 unit=rpm
